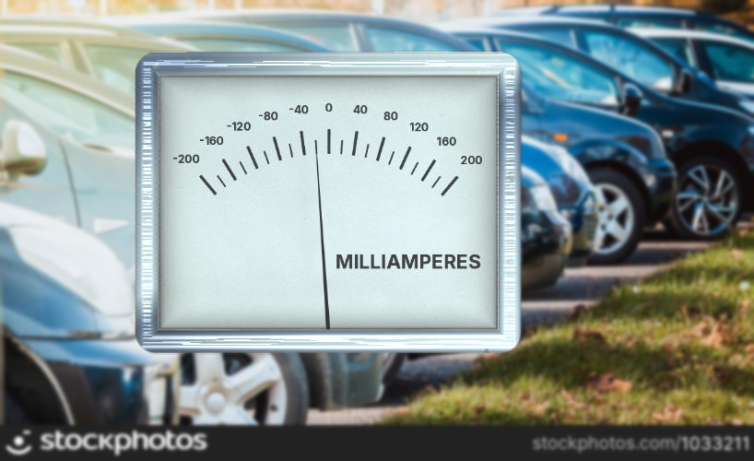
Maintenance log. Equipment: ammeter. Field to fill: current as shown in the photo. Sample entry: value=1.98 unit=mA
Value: value=-20 unit=mA
